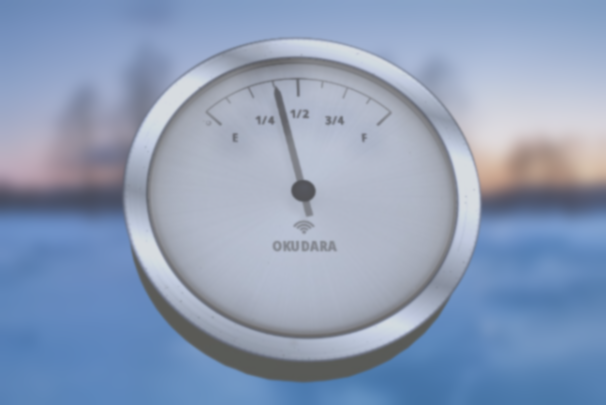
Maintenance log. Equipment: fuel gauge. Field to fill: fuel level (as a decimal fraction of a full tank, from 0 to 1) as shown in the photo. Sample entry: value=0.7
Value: value=0.375
